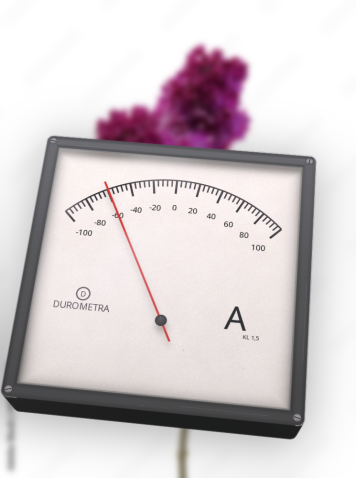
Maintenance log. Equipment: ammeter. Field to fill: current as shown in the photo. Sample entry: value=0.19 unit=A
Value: value=-60 unit=A
